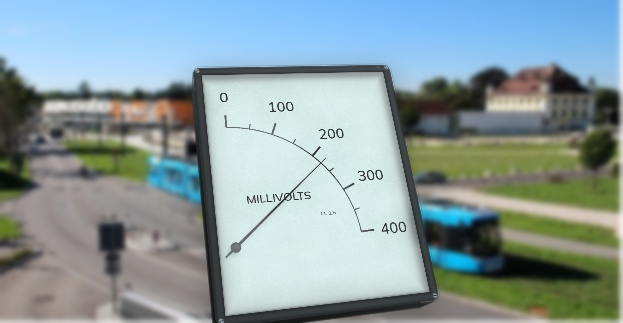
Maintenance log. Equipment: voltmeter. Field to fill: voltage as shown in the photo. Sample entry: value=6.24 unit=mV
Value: value=225 unit=mV
